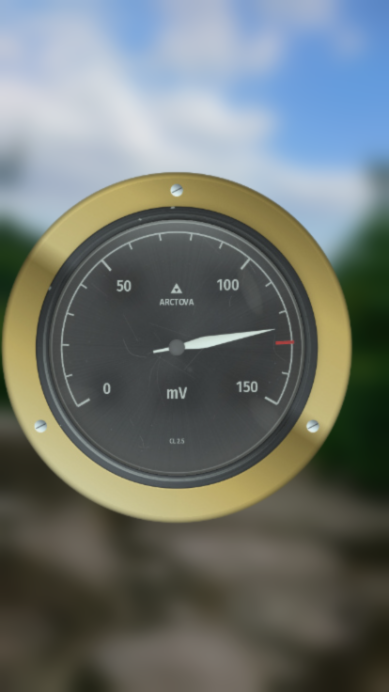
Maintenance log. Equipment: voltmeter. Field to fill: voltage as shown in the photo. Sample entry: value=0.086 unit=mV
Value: value=125 unit=mV
